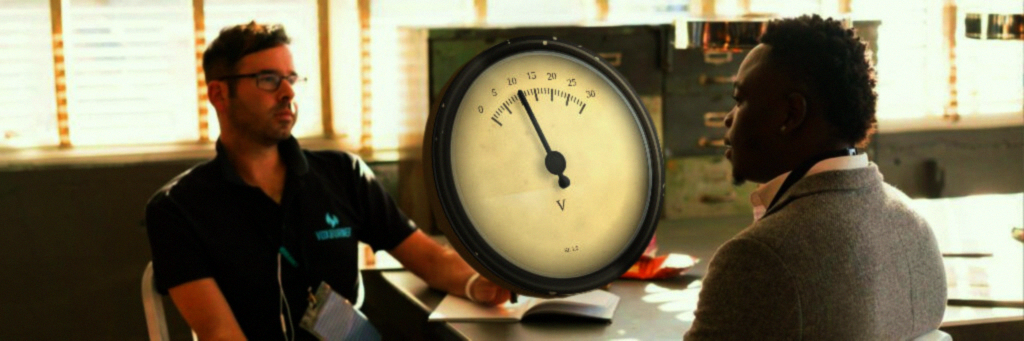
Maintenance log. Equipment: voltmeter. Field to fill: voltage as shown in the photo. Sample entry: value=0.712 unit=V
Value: value=10 unit=V
